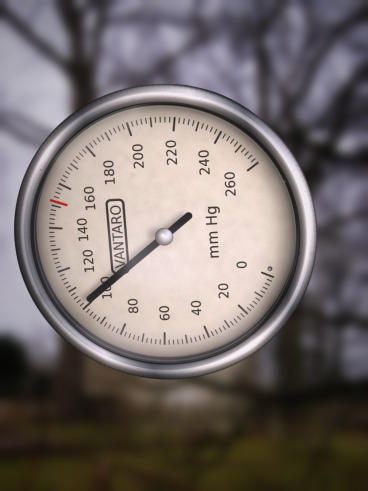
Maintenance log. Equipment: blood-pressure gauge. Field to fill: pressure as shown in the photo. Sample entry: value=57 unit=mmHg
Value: value=102 unit=mmHg
